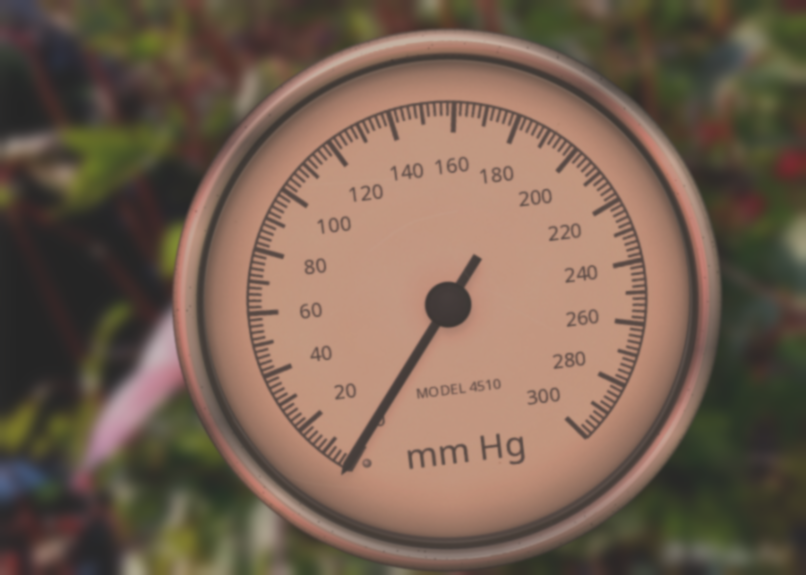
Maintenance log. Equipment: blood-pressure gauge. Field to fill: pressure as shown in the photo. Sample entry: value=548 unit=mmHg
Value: value=2 unit=mmHg
